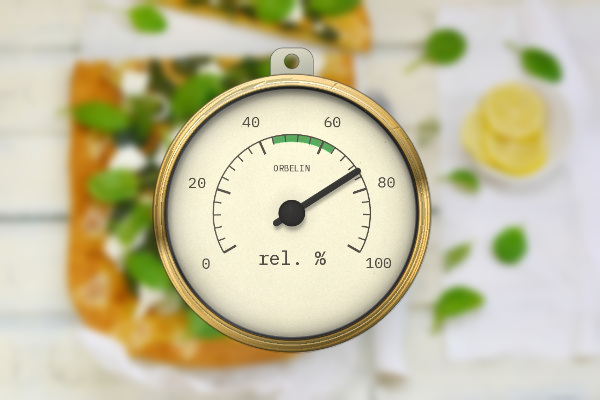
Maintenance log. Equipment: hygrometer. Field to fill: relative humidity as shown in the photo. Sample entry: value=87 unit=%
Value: value=74 unit=%
